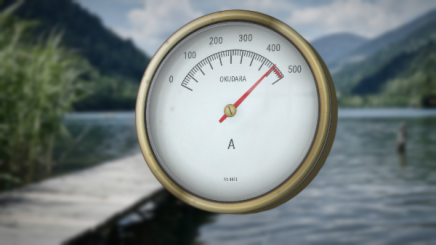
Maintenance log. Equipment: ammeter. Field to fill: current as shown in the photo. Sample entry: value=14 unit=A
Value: value=450 unit=A
